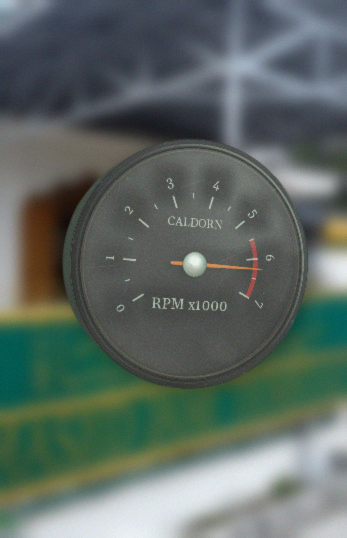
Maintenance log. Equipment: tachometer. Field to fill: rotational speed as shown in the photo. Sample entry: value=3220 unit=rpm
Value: value=6250 unit=rpm
